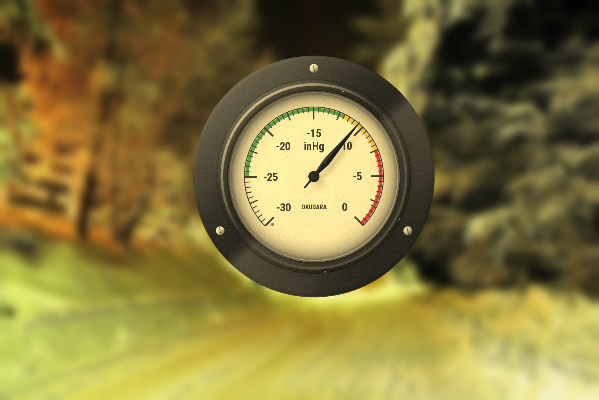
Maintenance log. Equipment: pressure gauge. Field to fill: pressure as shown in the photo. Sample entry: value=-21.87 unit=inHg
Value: value=-10.5 unit=inHg
